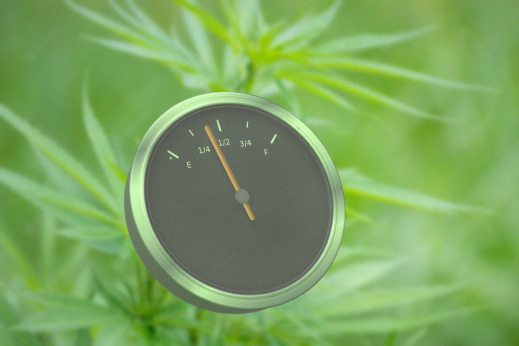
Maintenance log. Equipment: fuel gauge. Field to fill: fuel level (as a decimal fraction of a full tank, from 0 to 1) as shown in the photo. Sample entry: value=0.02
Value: value=0.375
